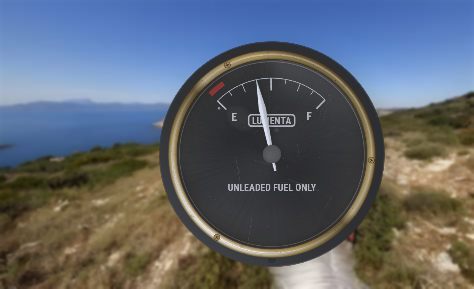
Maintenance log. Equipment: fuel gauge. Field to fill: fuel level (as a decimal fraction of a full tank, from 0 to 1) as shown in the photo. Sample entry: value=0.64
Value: value=0.375
